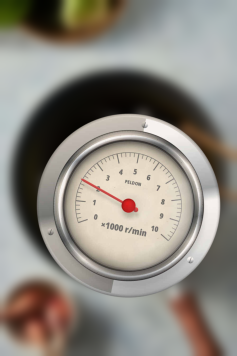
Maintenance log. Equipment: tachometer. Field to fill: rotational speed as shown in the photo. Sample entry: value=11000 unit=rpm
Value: value=2000 unit=rpm
